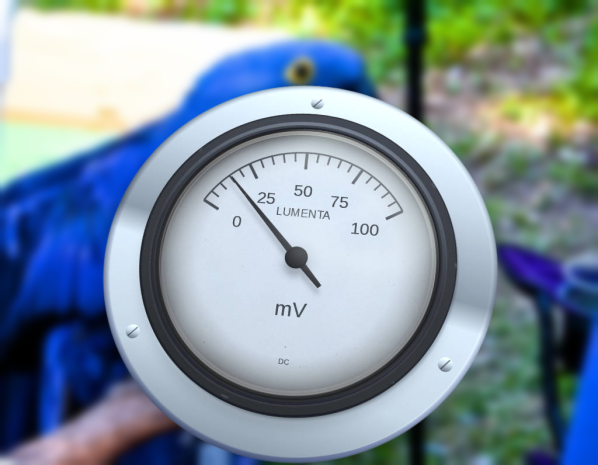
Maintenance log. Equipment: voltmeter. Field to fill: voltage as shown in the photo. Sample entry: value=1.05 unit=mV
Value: value=15 unit=mV
